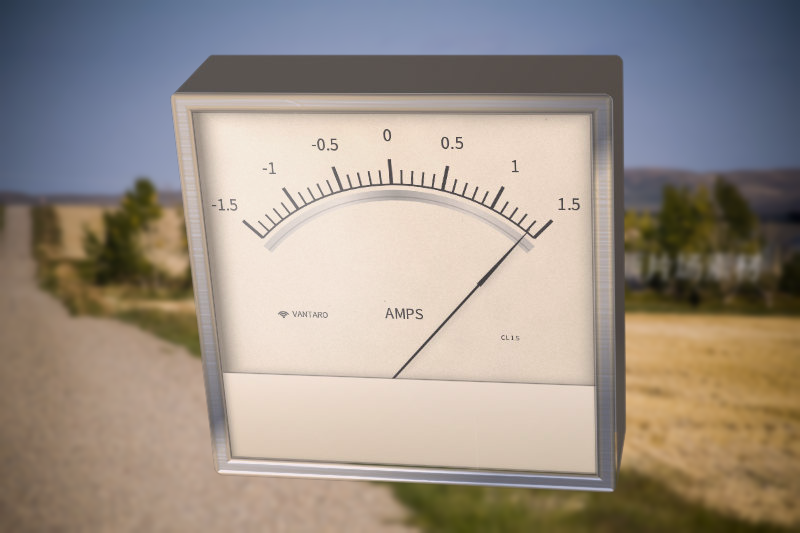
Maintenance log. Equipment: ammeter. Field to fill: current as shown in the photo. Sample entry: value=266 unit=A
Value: value=1.4 unit=A
